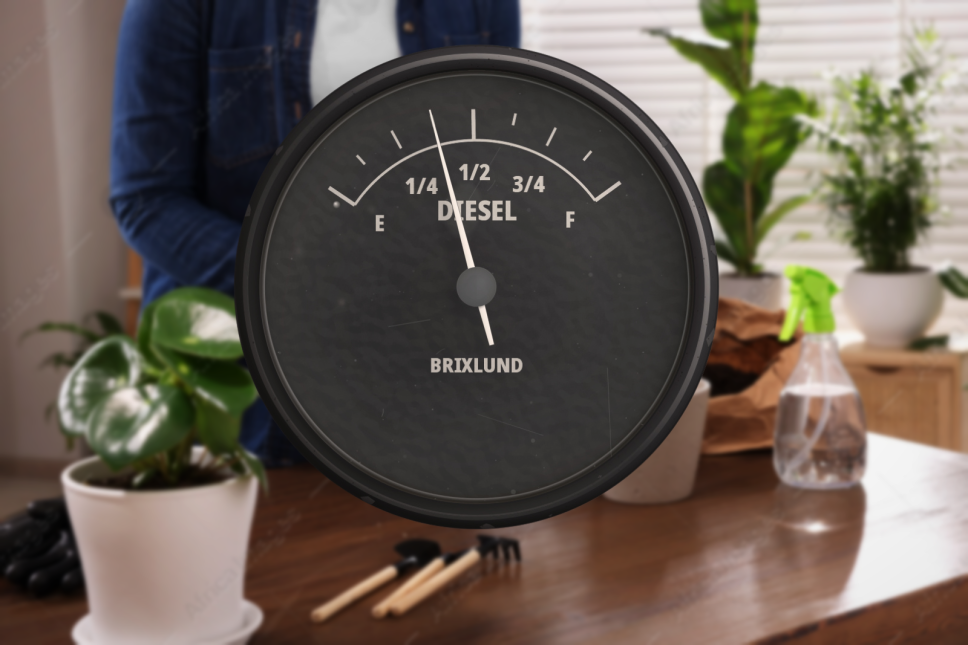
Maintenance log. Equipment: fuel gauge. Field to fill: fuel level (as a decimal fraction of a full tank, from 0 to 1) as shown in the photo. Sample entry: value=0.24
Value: value=0.375
